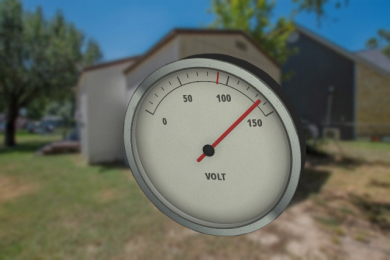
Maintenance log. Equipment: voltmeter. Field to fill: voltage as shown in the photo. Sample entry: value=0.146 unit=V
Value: value=135 unit=V
